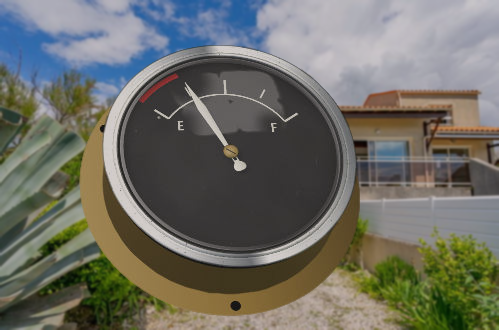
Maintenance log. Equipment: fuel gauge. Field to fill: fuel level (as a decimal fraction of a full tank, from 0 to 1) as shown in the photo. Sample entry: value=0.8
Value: value=0.25
